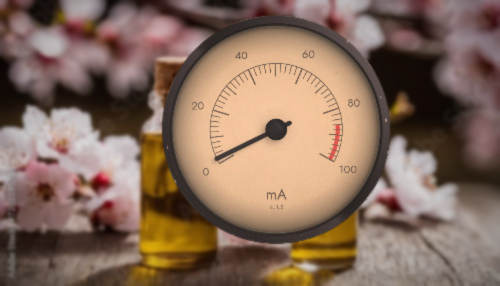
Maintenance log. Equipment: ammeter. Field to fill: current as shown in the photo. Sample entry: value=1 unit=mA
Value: value=2 unit=mA
